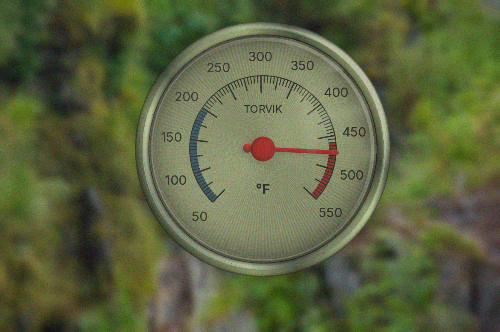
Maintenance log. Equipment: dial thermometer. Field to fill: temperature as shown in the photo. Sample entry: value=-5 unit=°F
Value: value=475 unit=°F
